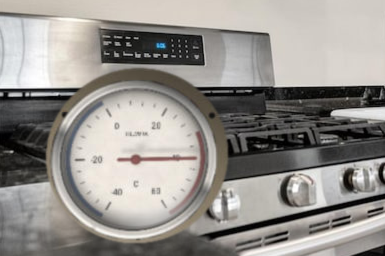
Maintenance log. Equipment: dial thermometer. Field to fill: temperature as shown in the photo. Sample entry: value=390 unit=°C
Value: value=40 unit=°C
